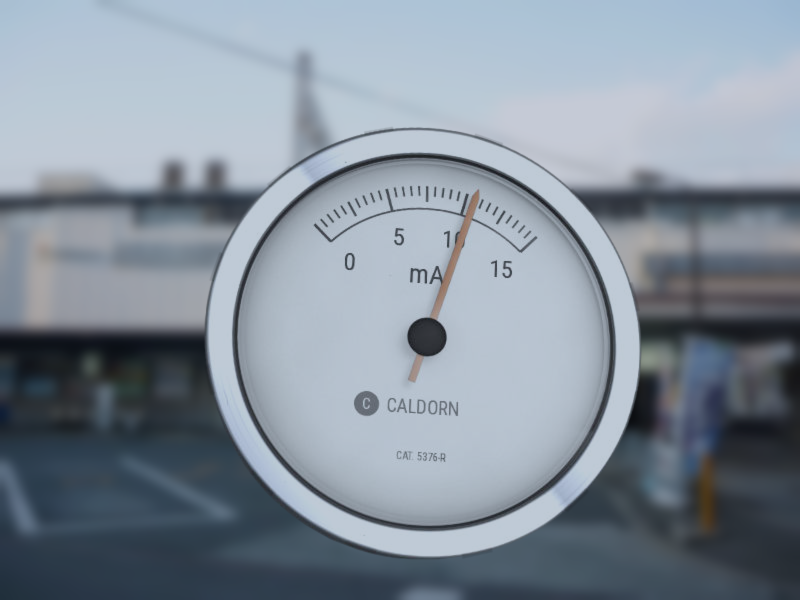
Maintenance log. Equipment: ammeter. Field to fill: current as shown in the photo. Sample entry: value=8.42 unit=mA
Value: value=10.5 unit=mA
